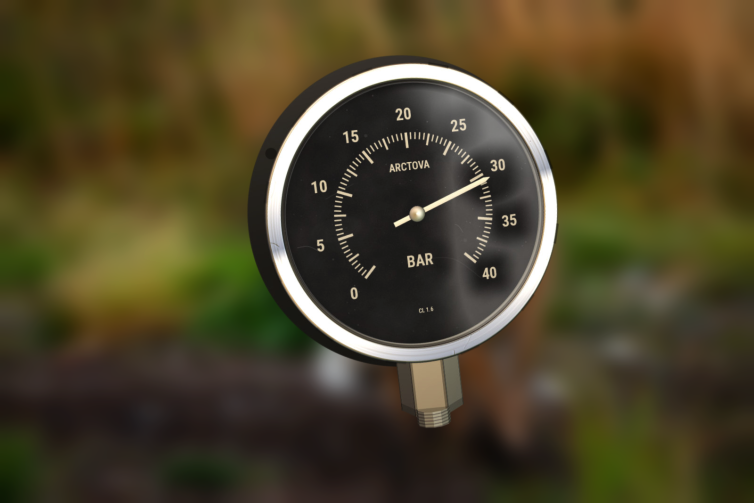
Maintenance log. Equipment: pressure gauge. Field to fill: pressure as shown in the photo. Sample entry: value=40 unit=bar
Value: value=30.5 unit=bar
